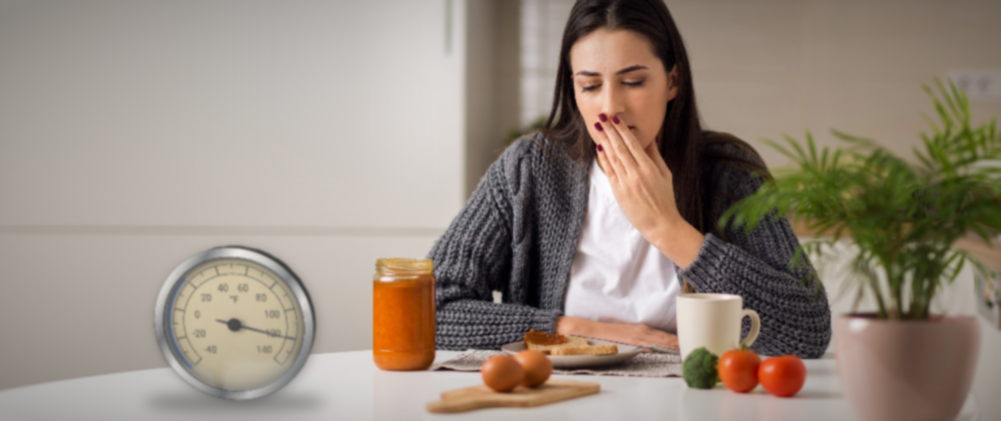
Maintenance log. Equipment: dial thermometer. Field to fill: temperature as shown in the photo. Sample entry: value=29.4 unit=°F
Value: value=120 unit=°F
